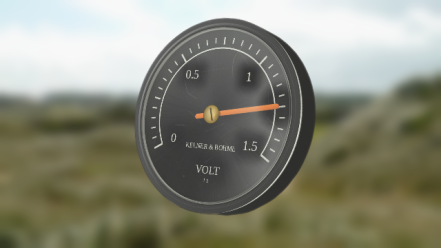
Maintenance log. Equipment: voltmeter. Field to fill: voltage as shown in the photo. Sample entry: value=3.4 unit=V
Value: value=1.25 unit=V
